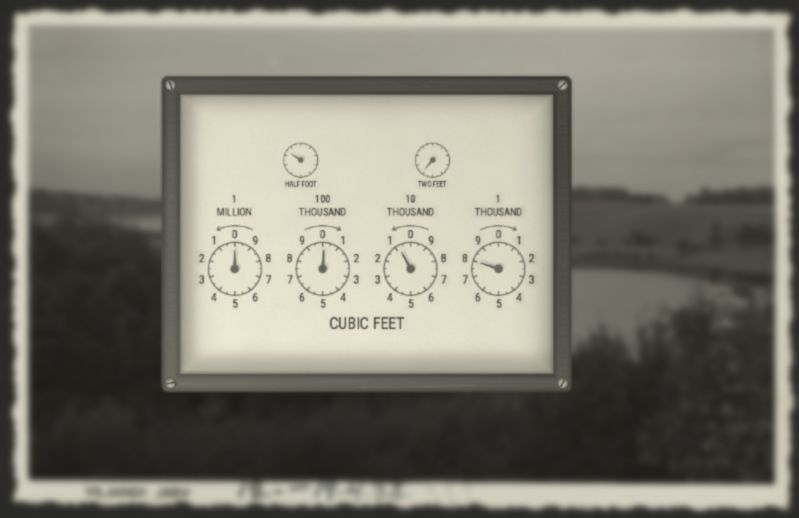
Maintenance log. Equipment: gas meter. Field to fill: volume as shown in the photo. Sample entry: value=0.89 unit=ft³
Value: value=800 unit=ft³
